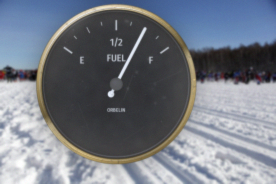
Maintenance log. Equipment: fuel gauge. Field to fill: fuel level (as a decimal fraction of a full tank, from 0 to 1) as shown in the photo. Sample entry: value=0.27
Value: value=0.75
